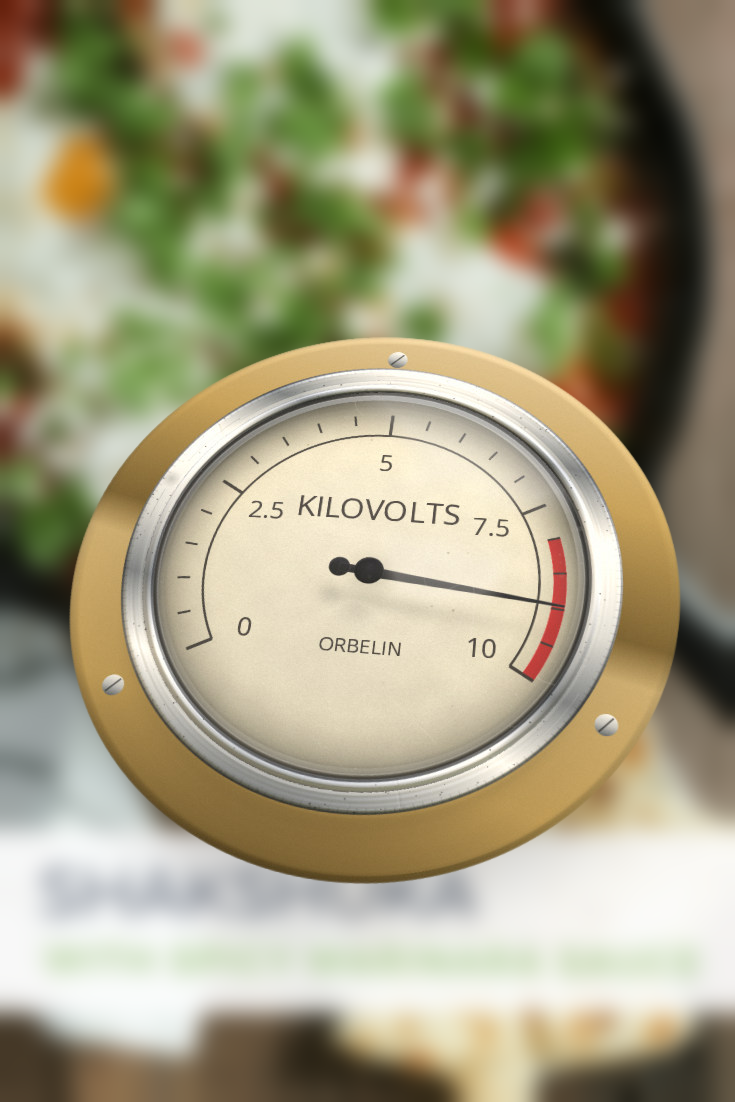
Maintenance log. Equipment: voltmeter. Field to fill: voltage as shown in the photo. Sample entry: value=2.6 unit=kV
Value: value=9 unit=kV
